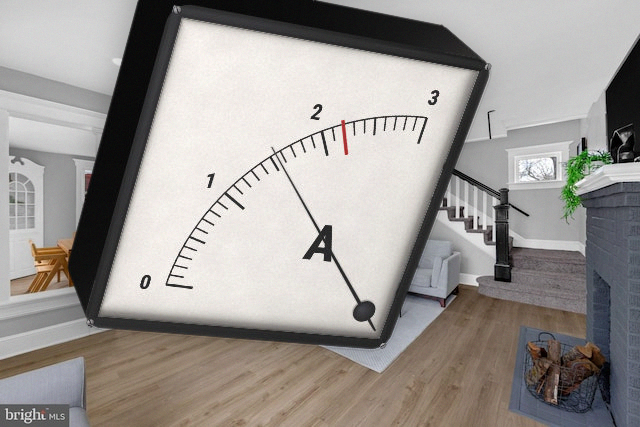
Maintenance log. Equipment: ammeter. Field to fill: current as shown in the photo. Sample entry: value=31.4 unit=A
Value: value=1.55 unit=A
